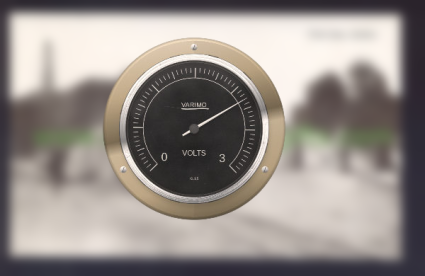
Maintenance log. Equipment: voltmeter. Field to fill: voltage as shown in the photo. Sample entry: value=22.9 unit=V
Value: value=2.15 unit=V
